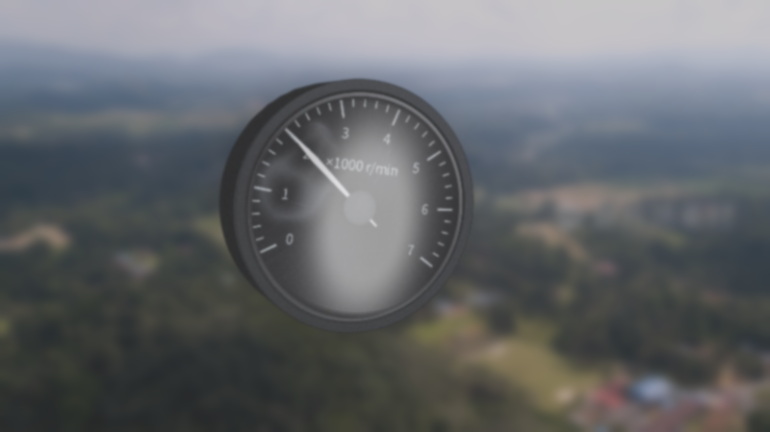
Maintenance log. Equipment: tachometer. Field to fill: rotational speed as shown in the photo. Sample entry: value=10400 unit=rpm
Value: value=2000 unit=rpm
